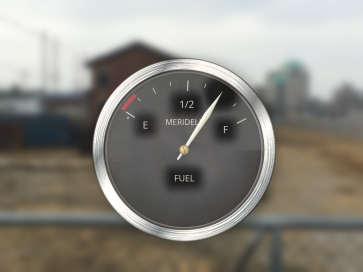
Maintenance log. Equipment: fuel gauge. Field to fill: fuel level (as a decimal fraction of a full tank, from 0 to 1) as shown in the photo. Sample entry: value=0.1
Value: value=0.75
